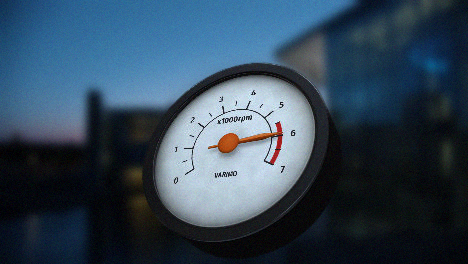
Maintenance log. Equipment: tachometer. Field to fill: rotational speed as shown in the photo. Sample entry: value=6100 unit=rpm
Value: value=6000 unit=rpm
